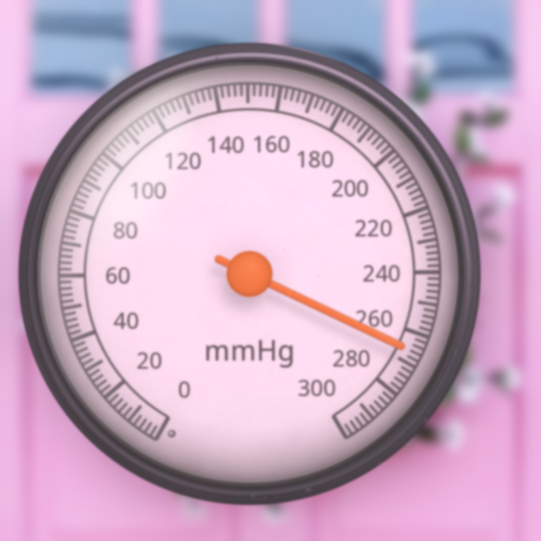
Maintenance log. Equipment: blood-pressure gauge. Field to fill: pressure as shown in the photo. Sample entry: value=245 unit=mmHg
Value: value=266 unit=mmHg
